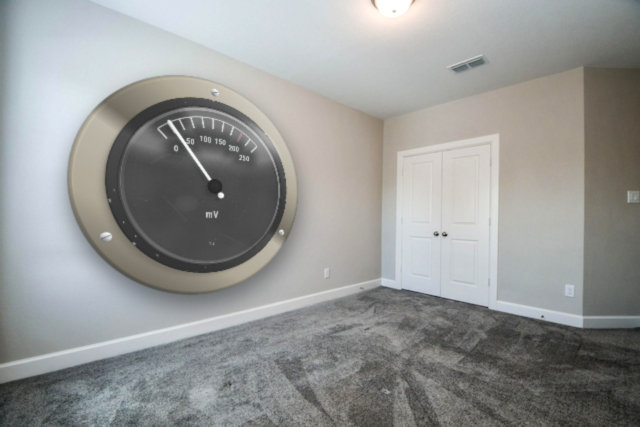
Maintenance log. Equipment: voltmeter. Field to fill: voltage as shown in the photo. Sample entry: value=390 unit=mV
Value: value=25 unit=mV
